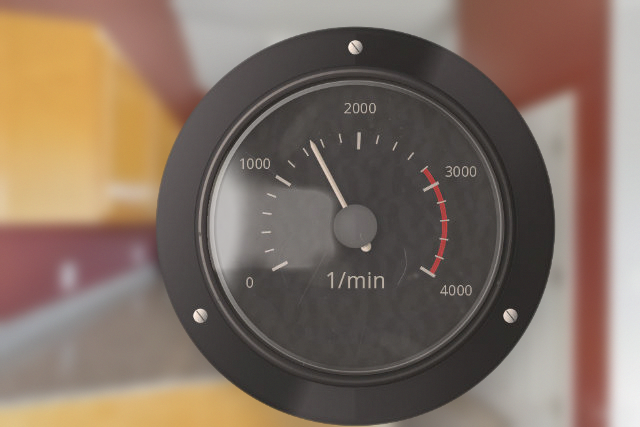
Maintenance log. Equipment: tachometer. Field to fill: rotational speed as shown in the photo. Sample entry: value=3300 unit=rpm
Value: value=1500 unit=rpm
